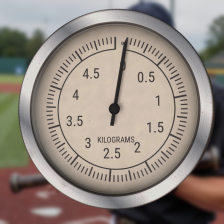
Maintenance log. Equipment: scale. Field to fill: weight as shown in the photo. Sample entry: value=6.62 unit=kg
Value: value=0 unit=kg
